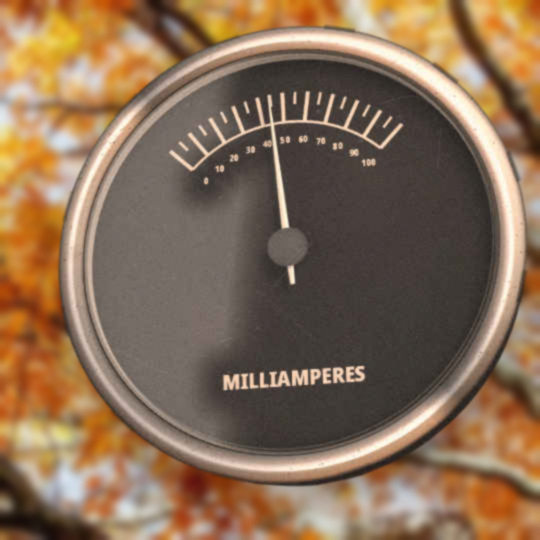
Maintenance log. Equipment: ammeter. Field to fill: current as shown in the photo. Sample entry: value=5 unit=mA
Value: value=45 unit=mA
